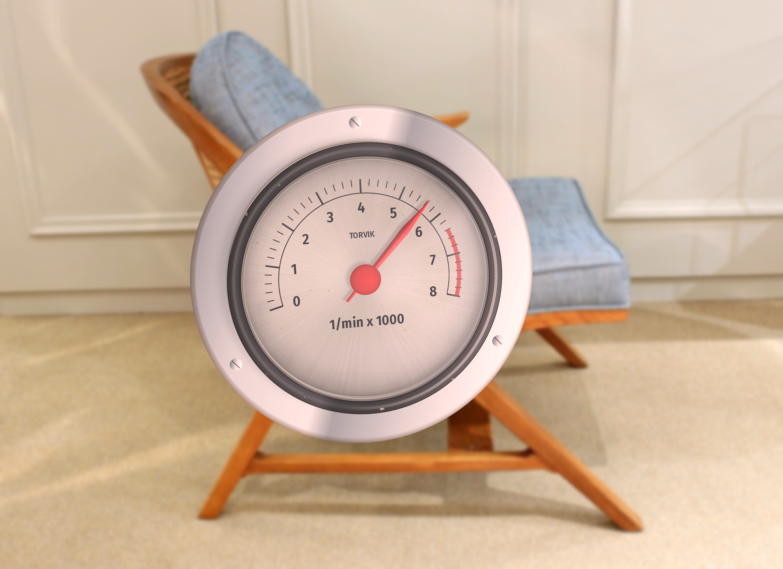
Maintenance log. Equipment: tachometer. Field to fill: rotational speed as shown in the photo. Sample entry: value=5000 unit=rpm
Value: value=5600 unit=rpm
